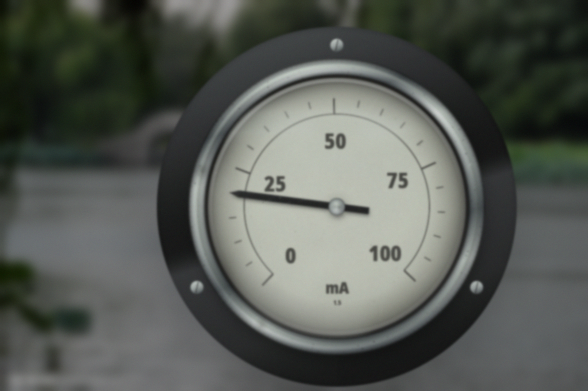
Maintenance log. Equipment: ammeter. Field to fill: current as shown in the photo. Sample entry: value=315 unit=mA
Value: value=20 unit=mA
